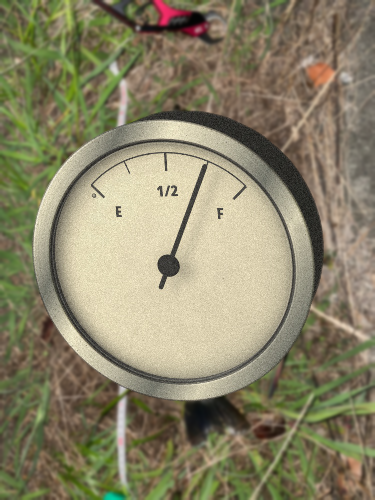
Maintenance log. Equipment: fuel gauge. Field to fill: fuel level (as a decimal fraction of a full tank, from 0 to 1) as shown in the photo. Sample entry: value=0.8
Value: value=0.75
